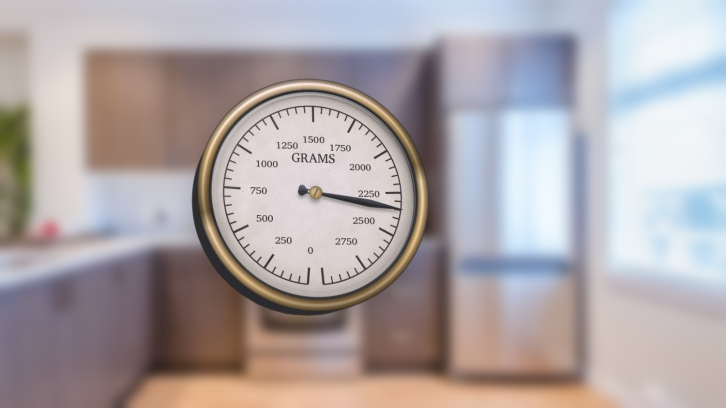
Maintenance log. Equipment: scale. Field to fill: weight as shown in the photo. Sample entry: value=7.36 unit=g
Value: value=2350 unit=g
